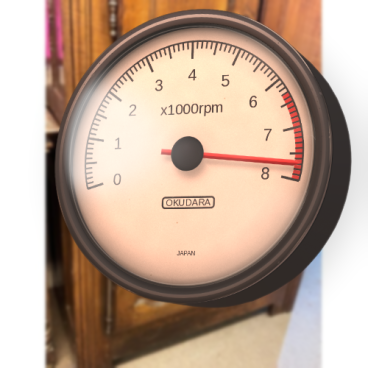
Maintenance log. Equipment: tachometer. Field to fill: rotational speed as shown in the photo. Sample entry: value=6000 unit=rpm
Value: value=7700 unit=rpm
